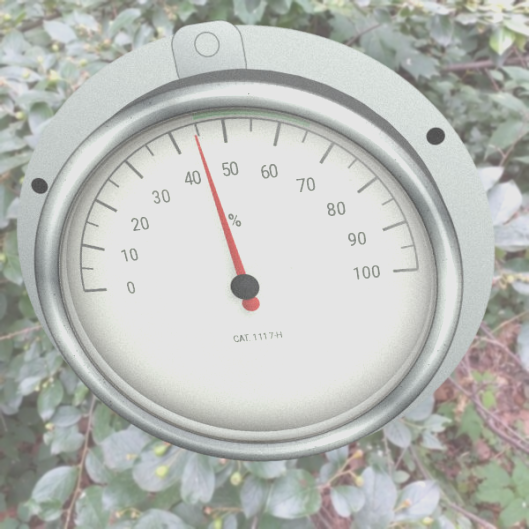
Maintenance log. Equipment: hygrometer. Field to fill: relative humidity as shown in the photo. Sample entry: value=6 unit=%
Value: value=45 unit=%
